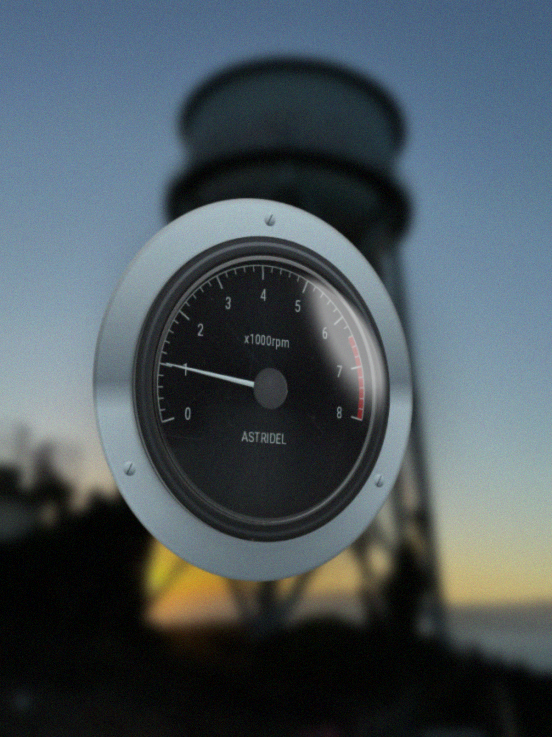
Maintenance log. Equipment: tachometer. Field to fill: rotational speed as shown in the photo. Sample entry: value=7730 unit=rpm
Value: value=1000 unit=rpm
